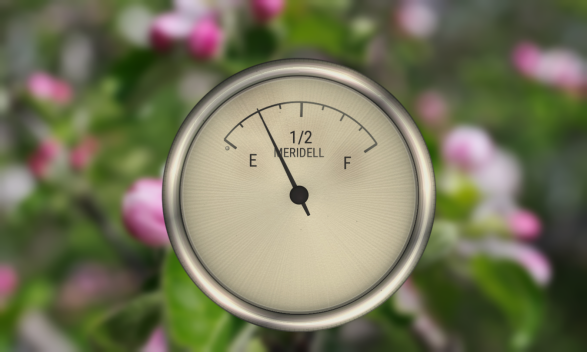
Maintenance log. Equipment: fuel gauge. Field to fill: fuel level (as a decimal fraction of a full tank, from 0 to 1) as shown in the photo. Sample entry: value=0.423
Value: value=0.25
